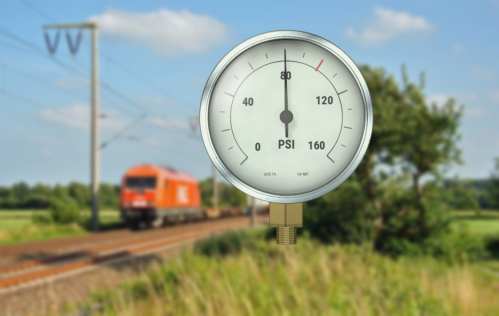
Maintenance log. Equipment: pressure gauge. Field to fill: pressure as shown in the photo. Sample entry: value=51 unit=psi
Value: value=80 unit=psi
